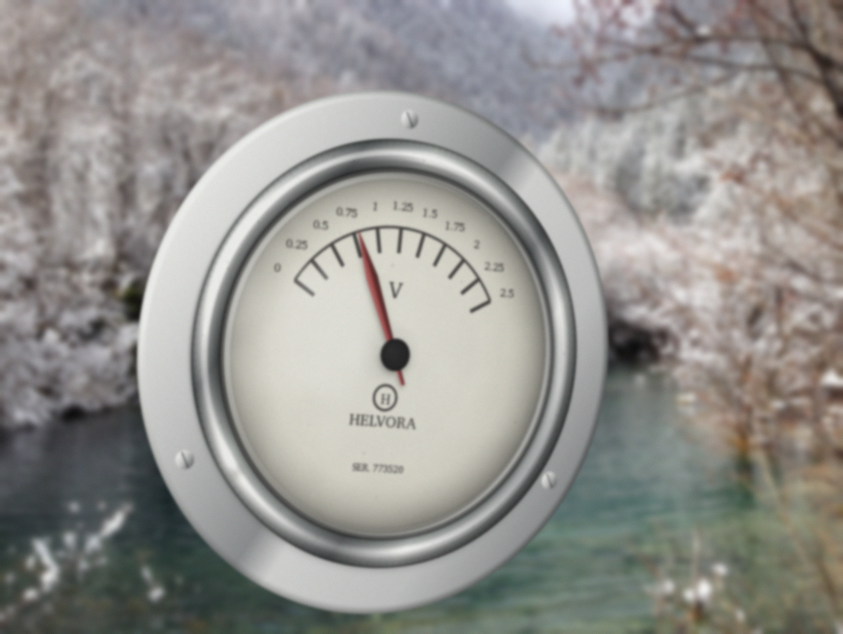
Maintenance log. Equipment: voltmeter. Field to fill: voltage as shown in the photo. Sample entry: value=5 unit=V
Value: value=0.75 unit=V
